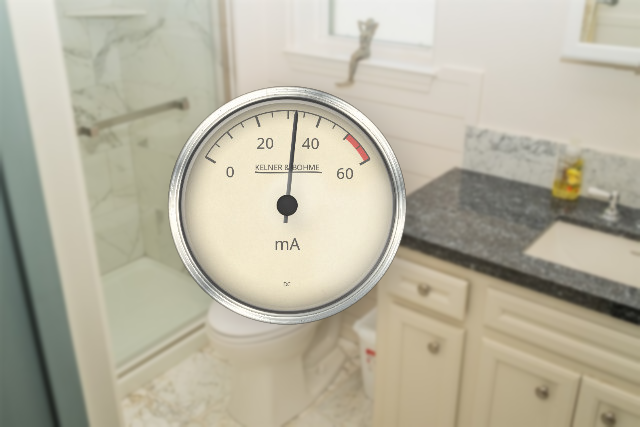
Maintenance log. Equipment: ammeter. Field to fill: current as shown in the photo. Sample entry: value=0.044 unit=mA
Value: value=32.5 unit=mA
